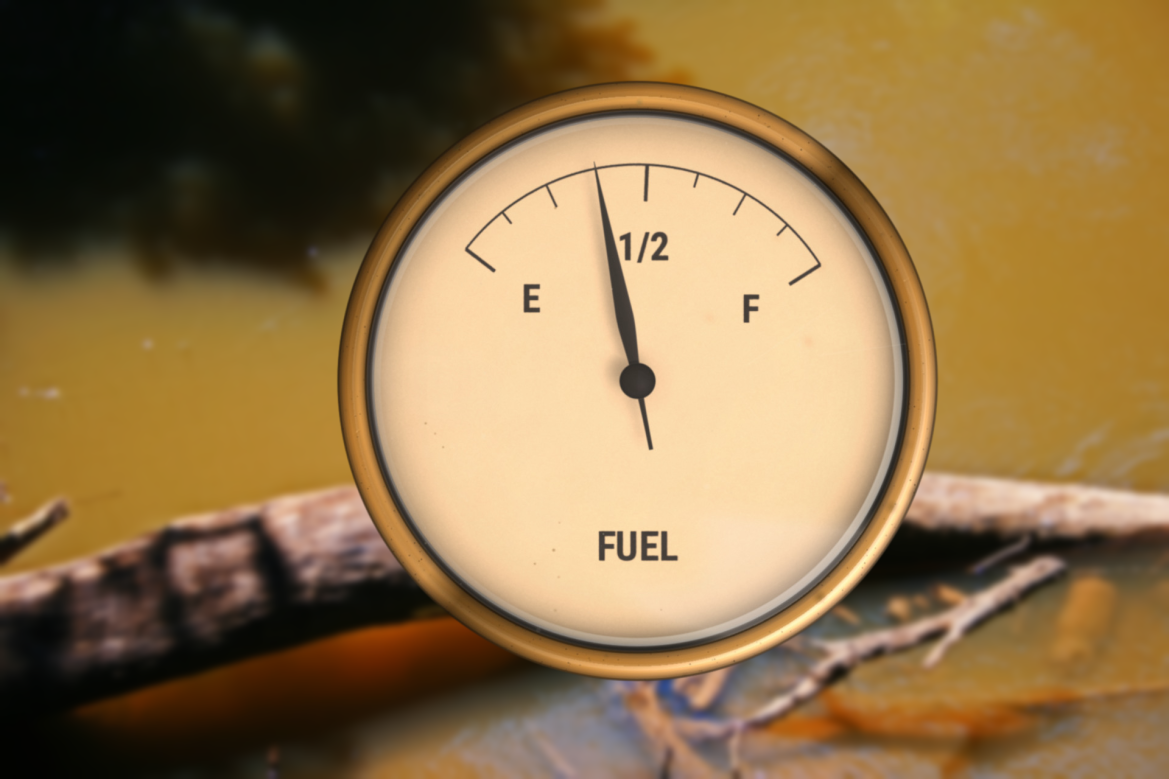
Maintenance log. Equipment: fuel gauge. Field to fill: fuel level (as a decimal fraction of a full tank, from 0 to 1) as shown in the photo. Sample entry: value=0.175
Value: value=0.375
